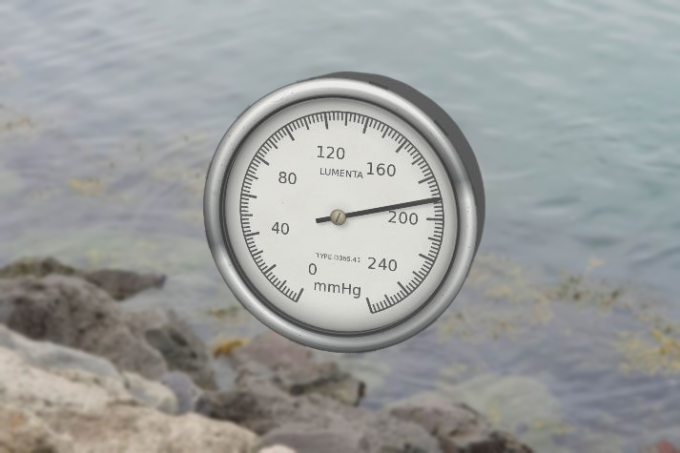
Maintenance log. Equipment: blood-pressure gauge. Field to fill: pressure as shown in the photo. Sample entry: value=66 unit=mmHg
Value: value=190 unit=mmHg
